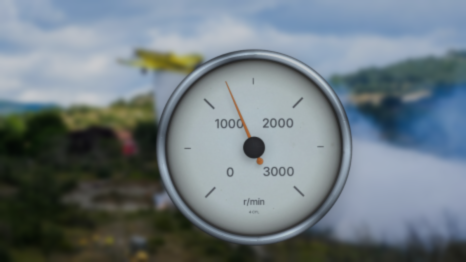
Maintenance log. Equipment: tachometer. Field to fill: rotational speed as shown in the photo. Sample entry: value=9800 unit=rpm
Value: value=1250 unit=rpm
